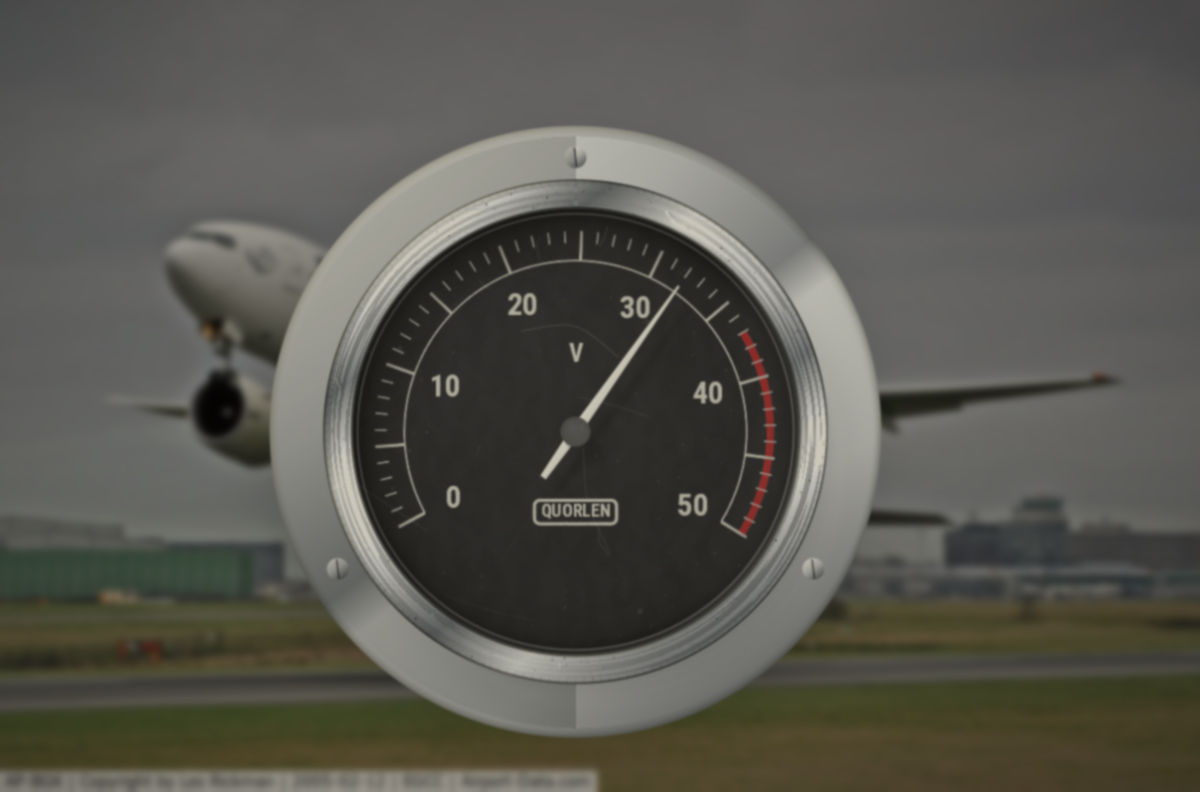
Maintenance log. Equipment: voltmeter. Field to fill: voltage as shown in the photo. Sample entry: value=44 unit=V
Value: value=32 unit=V
